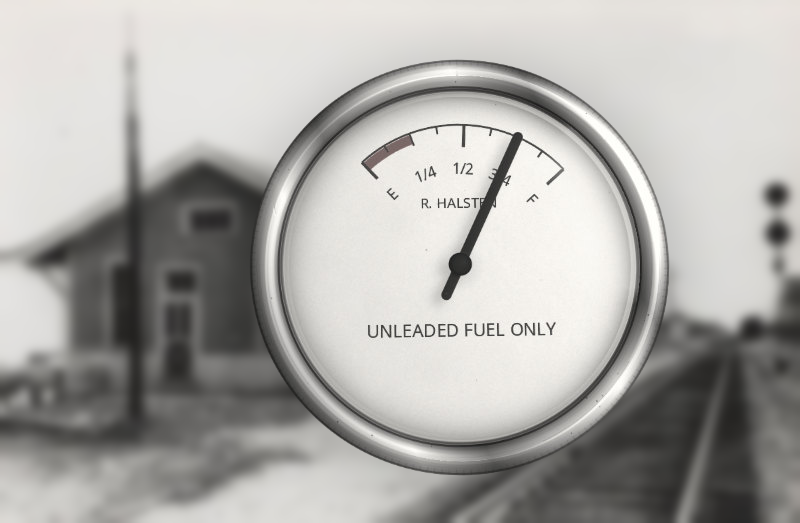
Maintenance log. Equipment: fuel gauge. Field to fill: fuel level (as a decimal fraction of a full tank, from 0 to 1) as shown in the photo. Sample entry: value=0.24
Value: value=0.75
